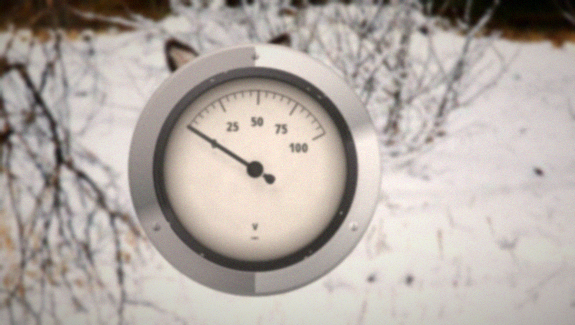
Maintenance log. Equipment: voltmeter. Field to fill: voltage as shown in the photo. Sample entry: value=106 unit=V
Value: value=0 unit=V
